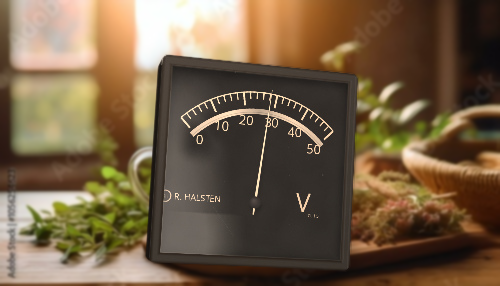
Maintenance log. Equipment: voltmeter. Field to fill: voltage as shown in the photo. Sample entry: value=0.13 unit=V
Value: value=28 unit=V
